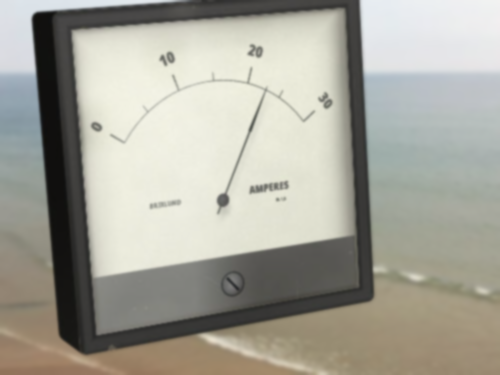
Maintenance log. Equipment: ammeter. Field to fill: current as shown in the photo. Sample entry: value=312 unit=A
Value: value=22.5 unit=A
